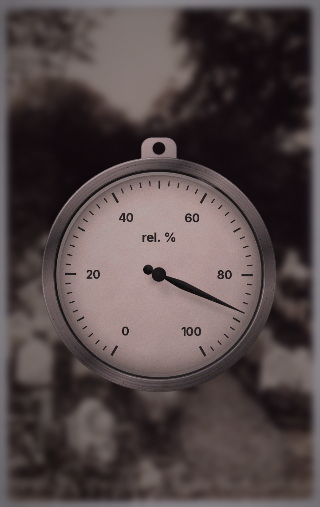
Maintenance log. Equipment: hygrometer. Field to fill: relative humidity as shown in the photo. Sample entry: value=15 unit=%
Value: value=88 unit=%
